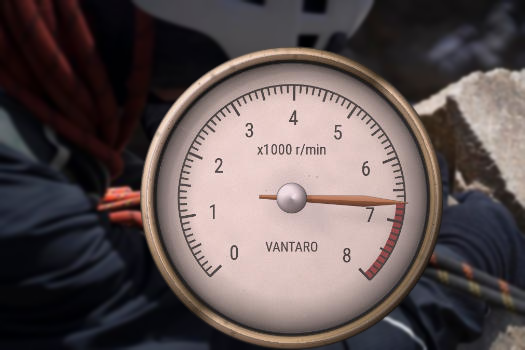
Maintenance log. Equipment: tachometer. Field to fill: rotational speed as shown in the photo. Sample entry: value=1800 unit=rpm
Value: value=6700 unit=rpm
